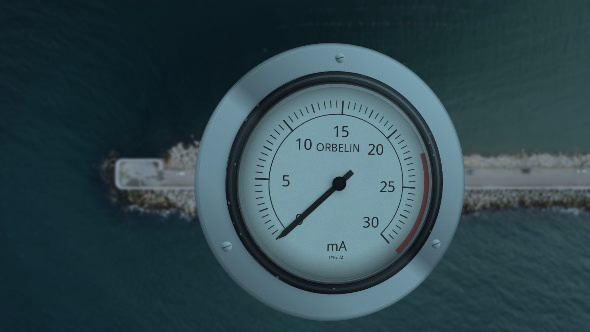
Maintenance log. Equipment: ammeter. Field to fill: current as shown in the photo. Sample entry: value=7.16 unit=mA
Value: value=0 unit=mA
